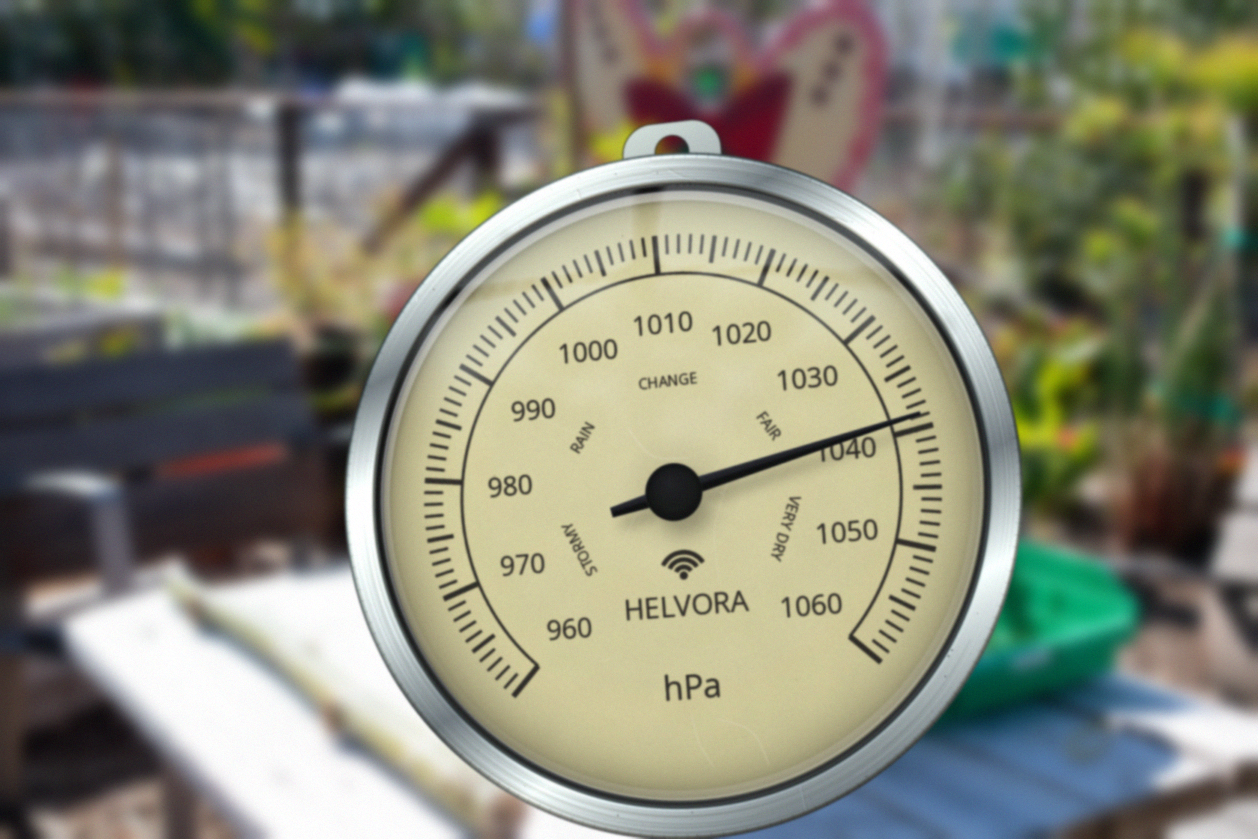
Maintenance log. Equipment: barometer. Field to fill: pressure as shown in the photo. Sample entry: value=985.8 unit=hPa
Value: value=1039 unit=hPa
